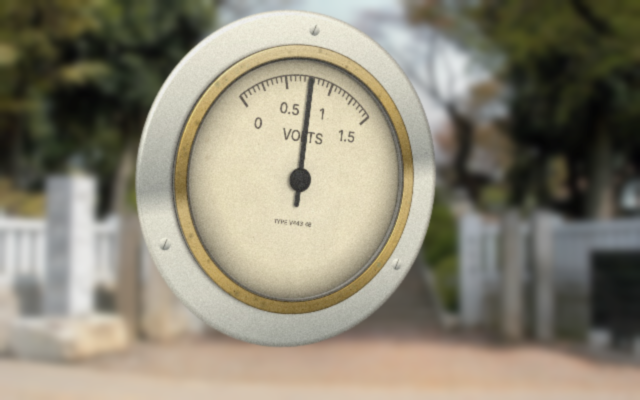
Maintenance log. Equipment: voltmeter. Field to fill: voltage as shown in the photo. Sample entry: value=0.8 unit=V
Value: value=0.75 unit=V
